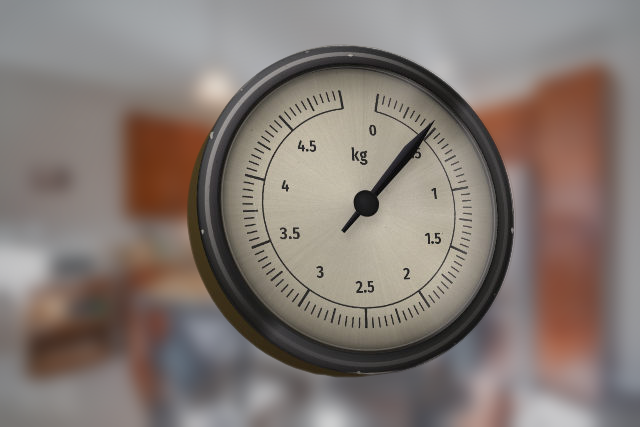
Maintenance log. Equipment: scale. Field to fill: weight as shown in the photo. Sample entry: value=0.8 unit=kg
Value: value=0.45 unit=kg
